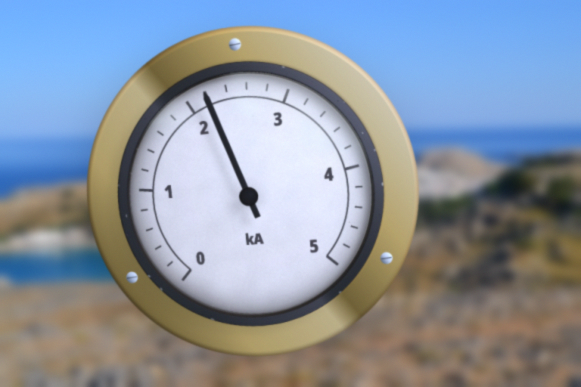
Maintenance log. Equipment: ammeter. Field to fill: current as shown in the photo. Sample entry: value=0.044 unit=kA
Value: value=2.2 unit=kA
